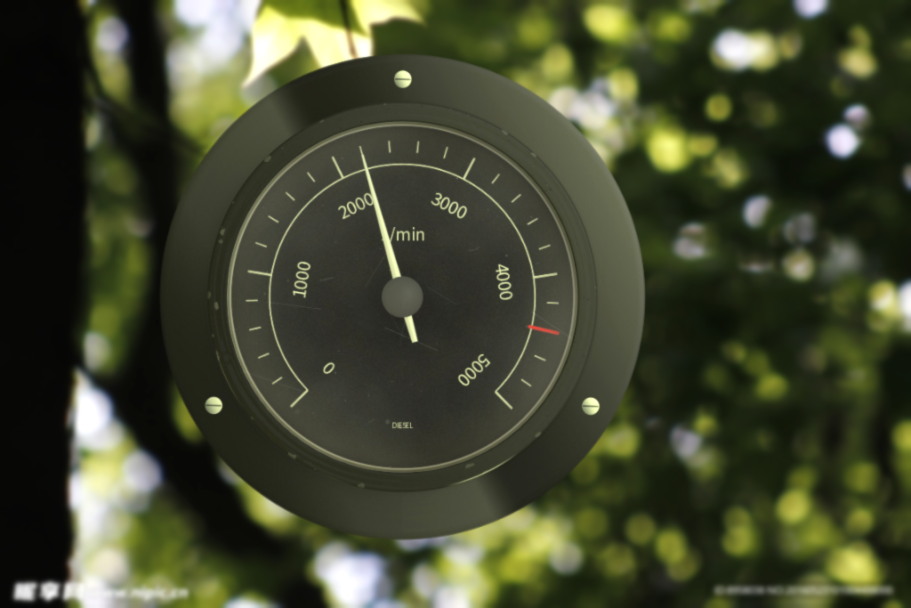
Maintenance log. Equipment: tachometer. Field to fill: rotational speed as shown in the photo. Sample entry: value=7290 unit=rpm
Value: value=2200 unit=rpm
